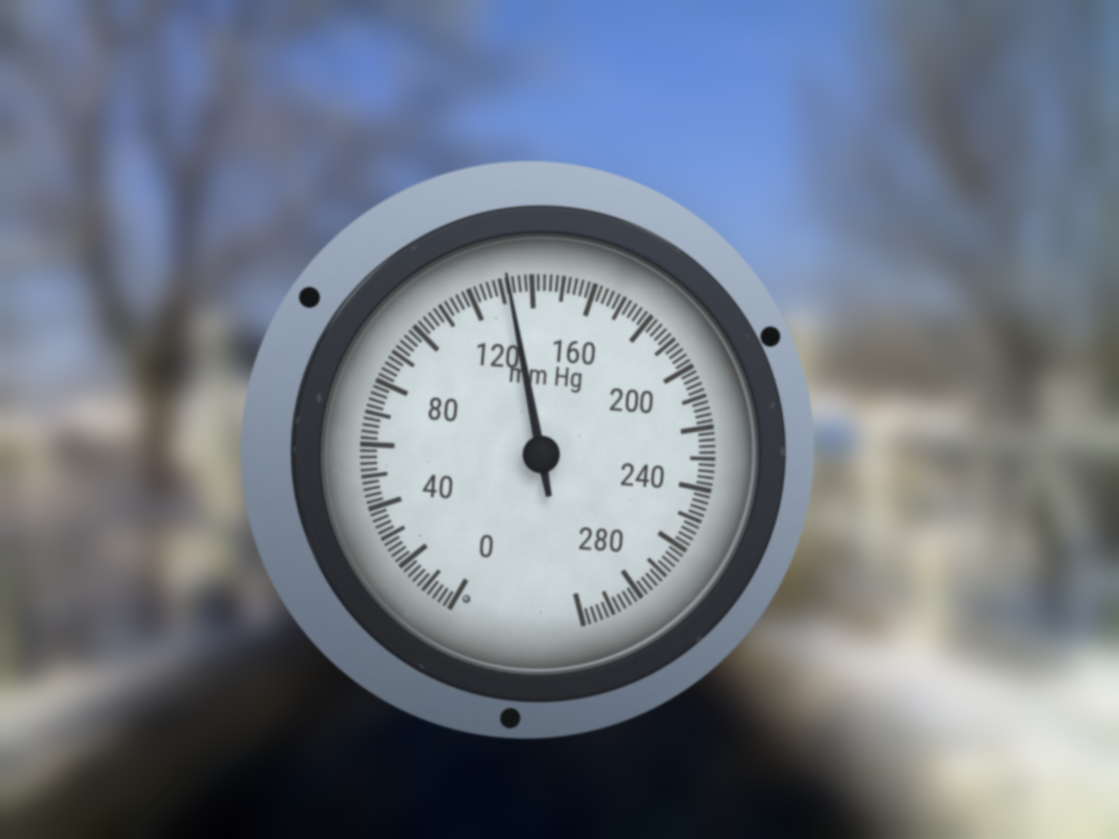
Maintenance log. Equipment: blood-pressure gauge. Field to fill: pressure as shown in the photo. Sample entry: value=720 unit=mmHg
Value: value=132 unit=mmHg
